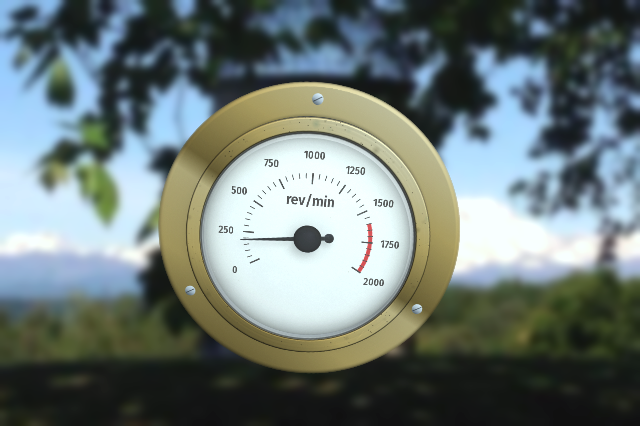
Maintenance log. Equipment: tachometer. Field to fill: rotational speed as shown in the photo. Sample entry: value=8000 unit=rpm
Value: value=200 unit=rpm
